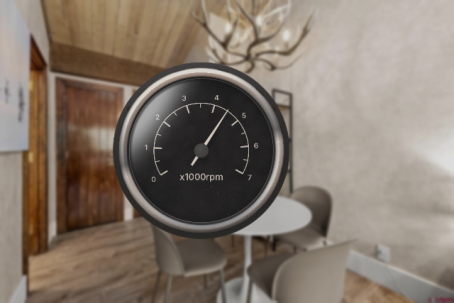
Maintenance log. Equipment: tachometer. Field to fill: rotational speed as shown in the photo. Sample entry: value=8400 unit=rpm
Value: value=4500 unit=rpm
